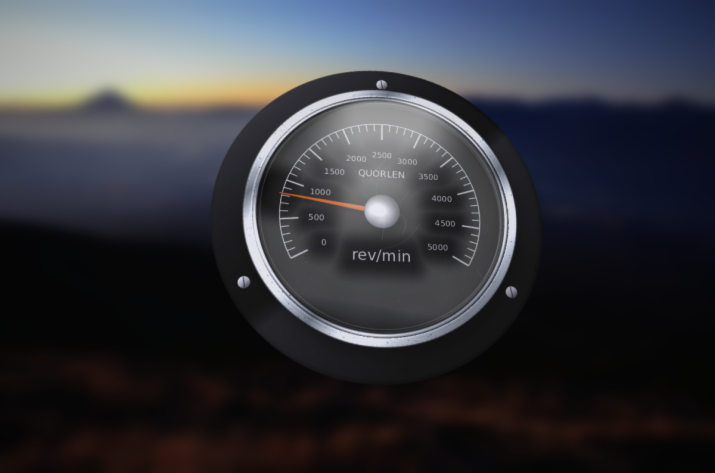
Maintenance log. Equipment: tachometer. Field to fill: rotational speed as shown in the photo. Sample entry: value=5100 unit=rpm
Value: value=800 unit=rpm
